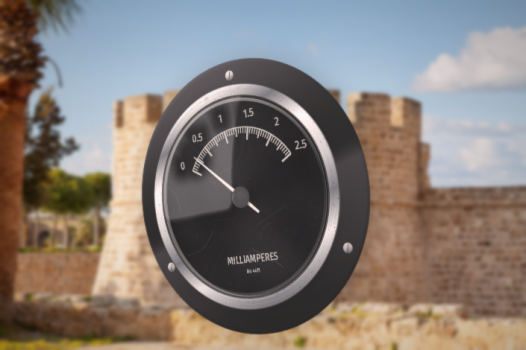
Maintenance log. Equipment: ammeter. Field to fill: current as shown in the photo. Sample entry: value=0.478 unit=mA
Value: value=0.25 unit=mA
